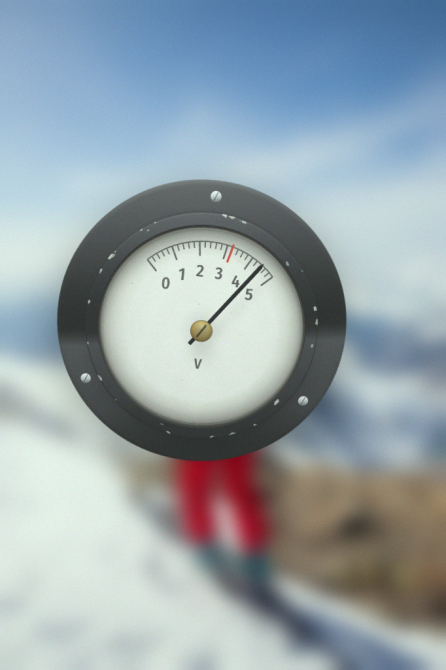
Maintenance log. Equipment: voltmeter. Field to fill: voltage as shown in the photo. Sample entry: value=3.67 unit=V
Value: value=4.4 unit=V
